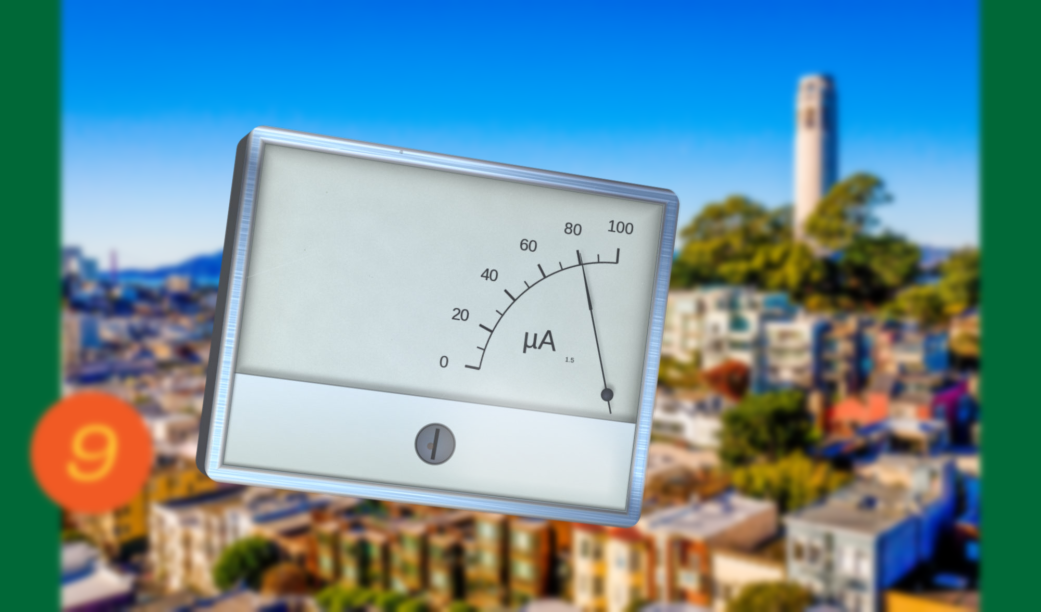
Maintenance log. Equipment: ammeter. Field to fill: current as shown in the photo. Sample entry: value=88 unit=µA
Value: value=80 unit=µA
